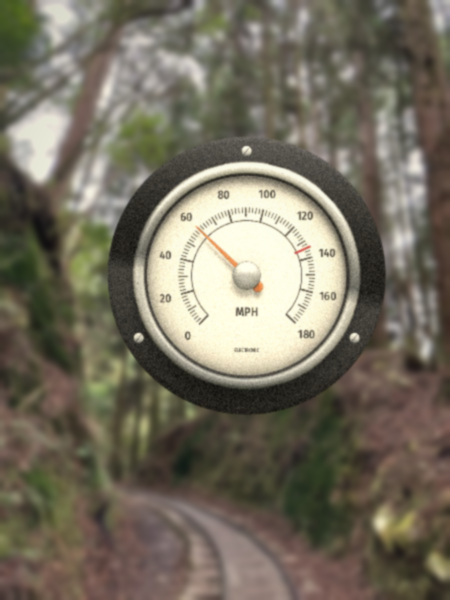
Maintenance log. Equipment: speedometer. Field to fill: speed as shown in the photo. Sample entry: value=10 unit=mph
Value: value=60 unit=mph
